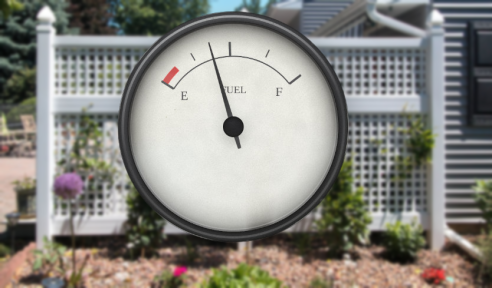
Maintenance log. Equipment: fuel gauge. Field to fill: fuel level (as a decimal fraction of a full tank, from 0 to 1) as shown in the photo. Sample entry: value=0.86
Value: value=0.375
